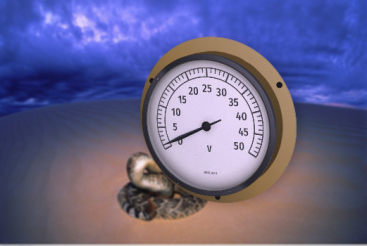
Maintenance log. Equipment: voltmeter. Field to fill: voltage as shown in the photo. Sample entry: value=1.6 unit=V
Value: value=1 unit=V
